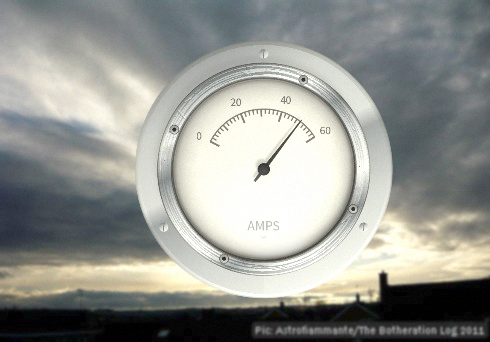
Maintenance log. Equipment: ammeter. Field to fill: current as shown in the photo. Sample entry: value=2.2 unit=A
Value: value=50 unit=A
